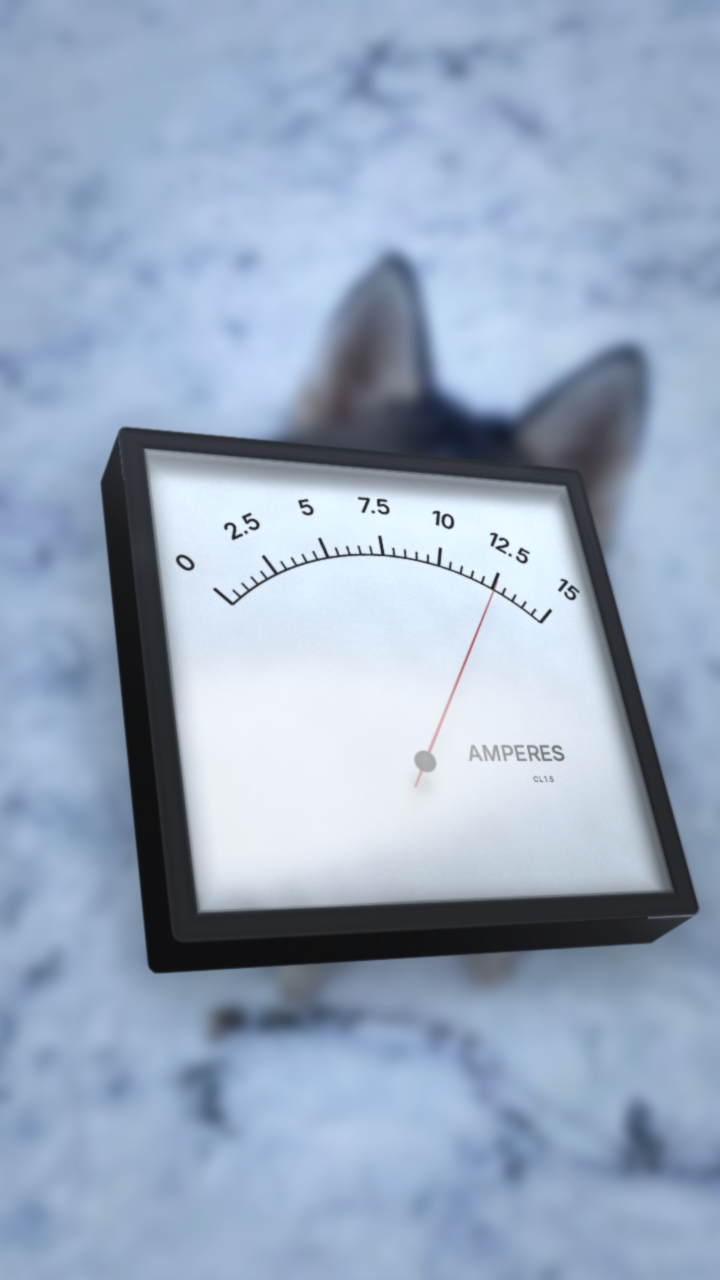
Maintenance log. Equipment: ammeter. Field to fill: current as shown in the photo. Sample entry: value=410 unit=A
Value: value=12.5 unit=A
